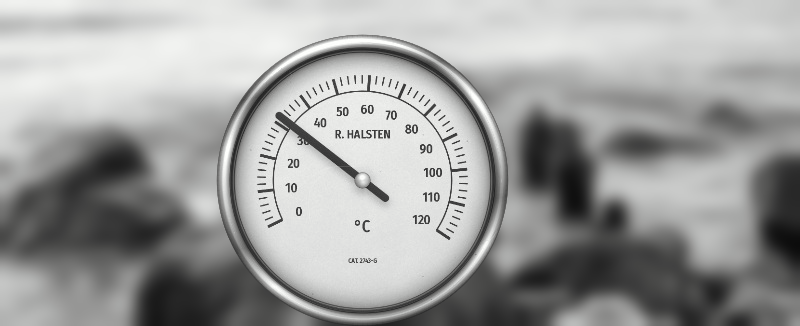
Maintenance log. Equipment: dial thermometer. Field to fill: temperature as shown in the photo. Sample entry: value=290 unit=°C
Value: value=32 unit=°C
